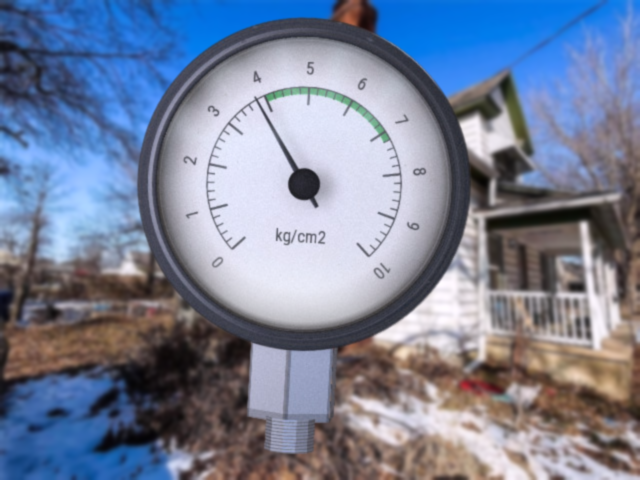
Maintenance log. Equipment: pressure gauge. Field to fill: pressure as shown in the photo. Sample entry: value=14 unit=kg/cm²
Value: value=3.8 unit=kg/cm²
